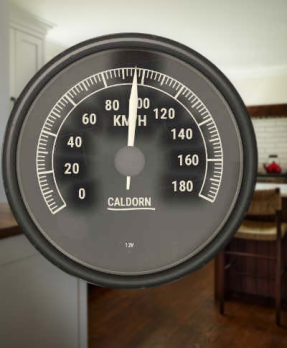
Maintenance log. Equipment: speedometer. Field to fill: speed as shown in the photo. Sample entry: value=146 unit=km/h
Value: value=96 unit=km/h
